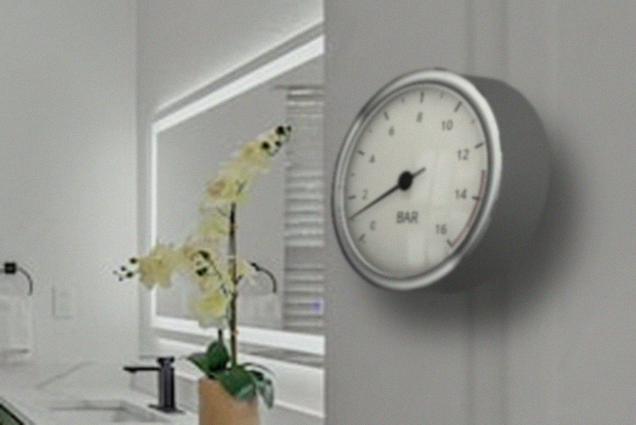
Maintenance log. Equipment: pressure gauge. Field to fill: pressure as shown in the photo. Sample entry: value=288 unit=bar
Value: value=1 unit=bar
